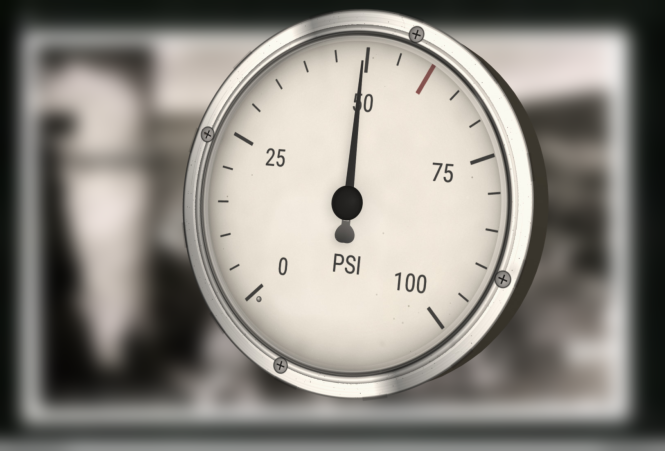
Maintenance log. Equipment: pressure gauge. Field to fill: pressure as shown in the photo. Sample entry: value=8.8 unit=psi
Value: value=50 unit=psi
